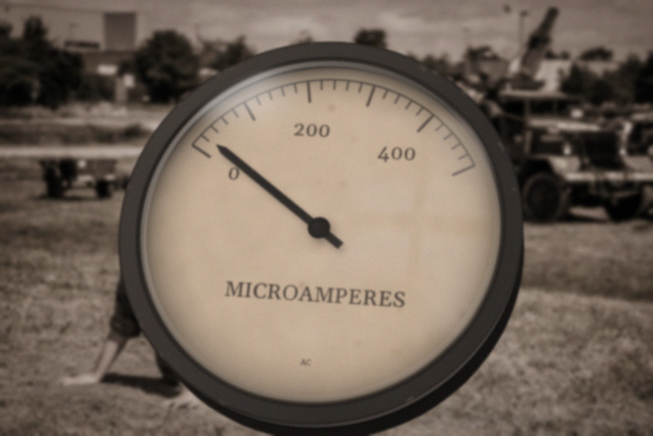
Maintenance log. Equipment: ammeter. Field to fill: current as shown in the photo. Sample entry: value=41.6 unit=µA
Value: value=20 unit=µA
